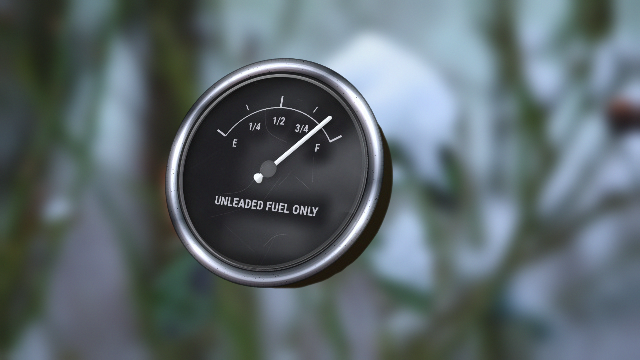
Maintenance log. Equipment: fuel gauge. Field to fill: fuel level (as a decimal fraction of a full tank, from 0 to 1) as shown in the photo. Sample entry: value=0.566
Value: value=0.875
